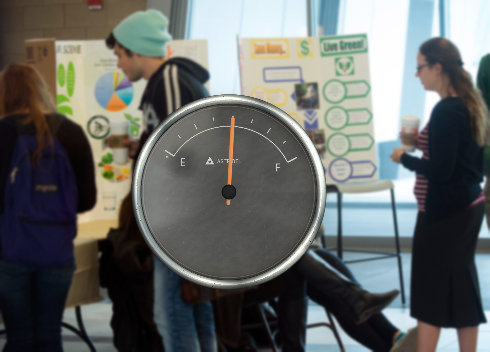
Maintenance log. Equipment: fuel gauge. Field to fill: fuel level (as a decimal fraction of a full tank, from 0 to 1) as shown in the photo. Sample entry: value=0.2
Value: value=0.5
